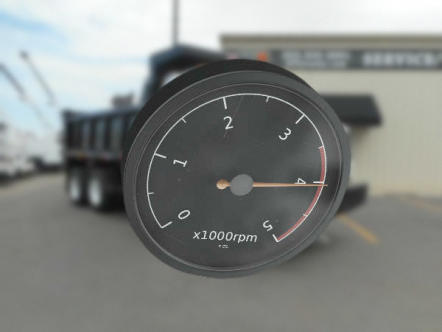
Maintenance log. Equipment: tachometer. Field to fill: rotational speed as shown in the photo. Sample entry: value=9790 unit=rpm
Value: value=4000 unit=rpm
